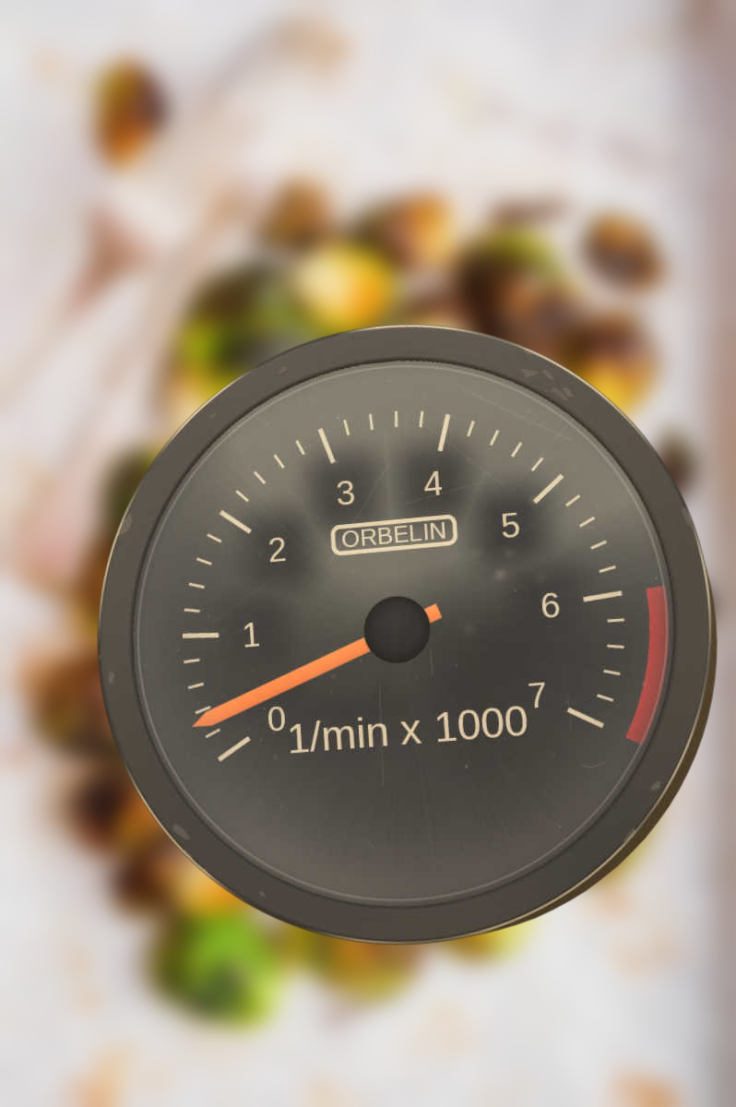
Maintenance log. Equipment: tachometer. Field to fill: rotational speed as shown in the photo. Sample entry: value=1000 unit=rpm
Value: value=300 unit=rpm
